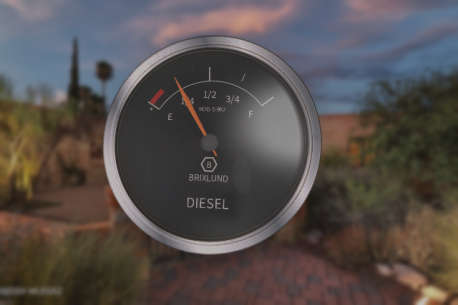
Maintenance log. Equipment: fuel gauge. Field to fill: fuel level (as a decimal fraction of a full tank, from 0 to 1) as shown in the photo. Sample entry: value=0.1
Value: value=0.25
